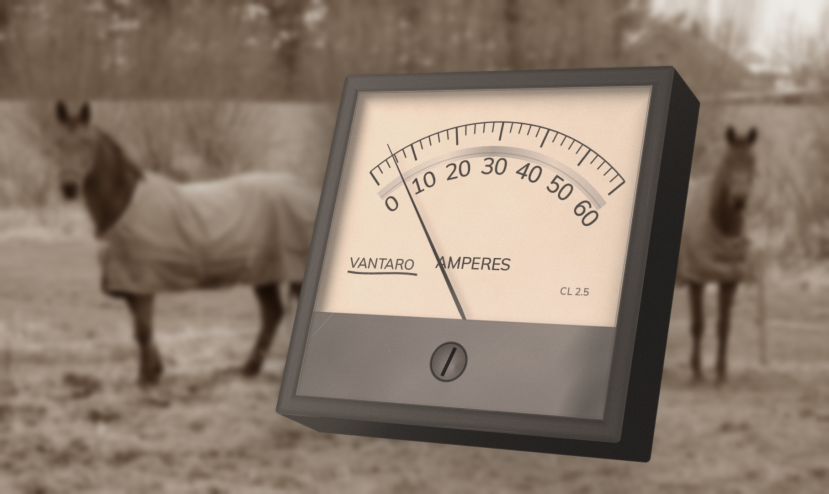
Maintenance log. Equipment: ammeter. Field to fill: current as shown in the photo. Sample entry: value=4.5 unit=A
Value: value=6 unit=A
